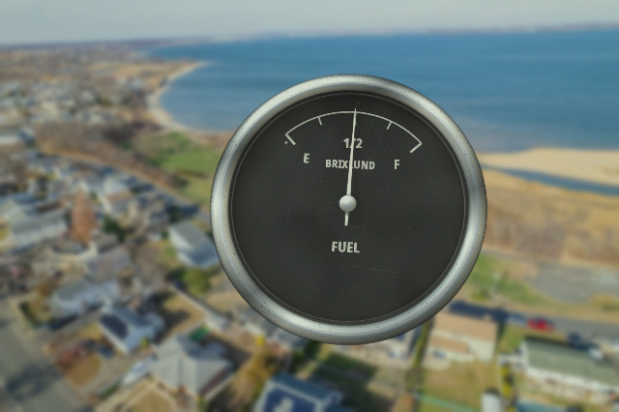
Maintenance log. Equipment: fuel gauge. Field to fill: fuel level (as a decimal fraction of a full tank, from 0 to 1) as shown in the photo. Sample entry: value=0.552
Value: value=0.5
